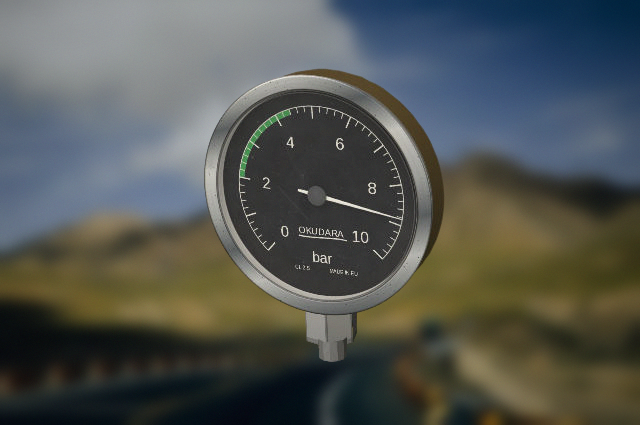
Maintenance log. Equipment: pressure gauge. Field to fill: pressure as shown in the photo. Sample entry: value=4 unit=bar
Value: value=8.8 unit=bar
